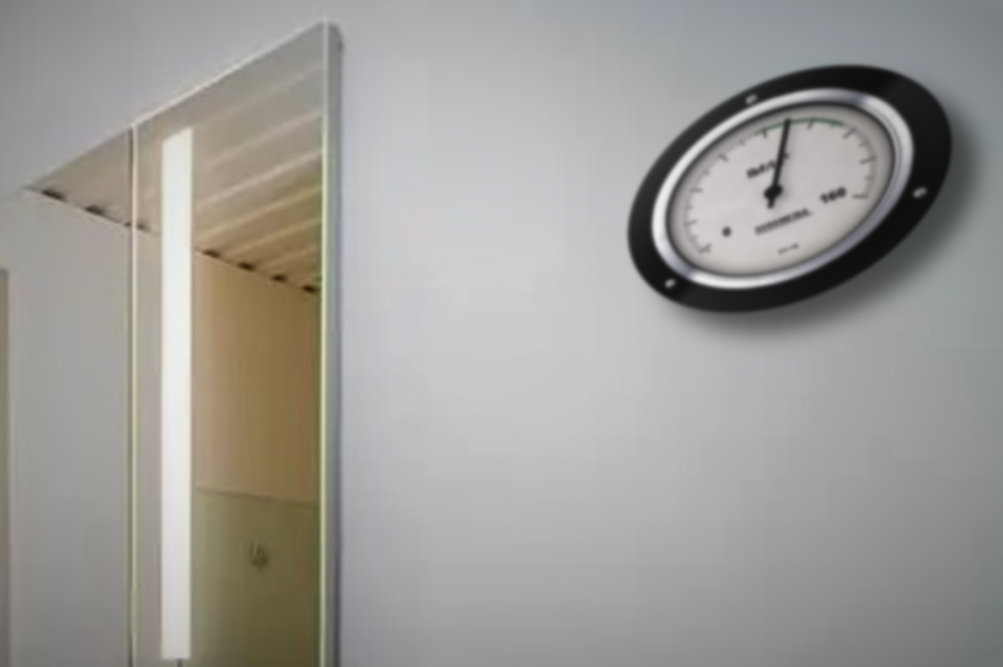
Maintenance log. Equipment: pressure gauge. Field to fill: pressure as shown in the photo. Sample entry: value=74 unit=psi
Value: value=90 unit=psi
